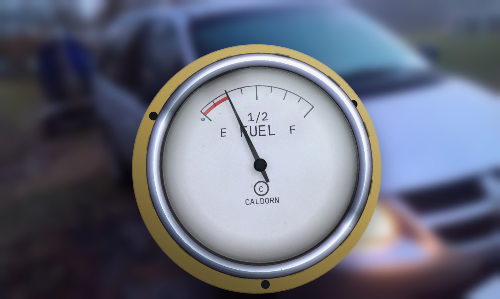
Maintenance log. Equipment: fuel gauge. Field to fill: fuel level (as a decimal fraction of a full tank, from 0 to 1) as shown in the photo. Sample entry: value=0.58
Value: value=0.25
